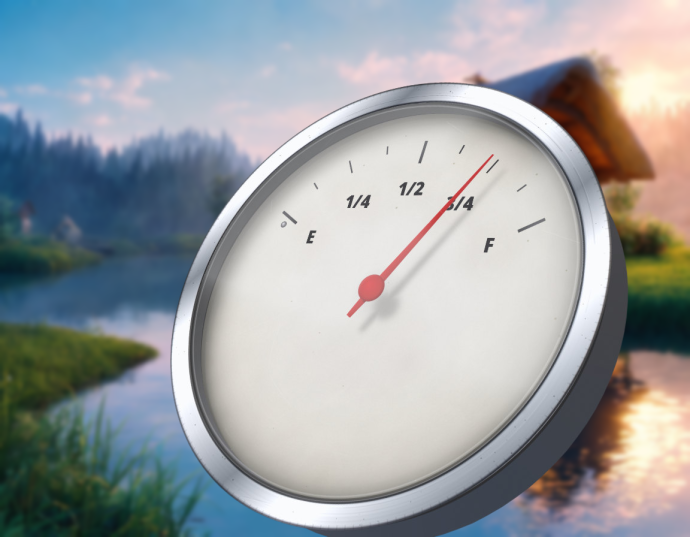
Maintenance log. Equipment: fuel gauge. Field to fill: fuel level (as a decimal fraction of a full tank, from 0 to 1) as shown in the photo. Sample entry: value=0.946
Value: value=0.75
